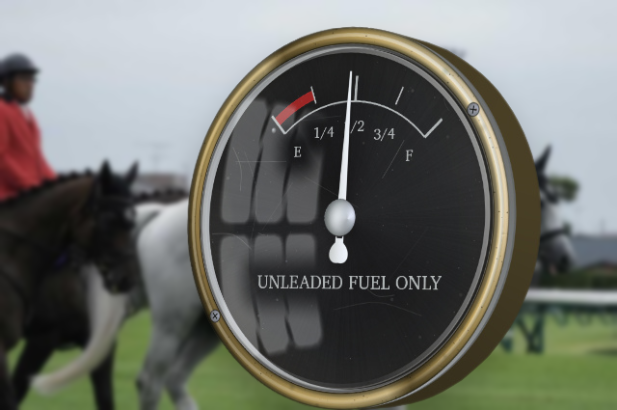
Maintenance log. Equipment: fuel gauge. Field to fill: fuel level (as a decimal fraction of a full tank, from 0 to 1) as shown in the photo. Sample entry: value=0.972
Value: value=0.5
